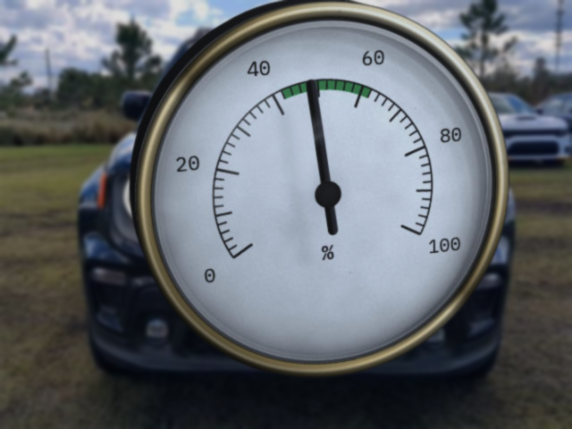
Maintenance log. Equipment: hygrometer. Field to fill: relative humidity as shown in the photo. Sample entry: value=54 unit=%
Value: value=48 unit=%
